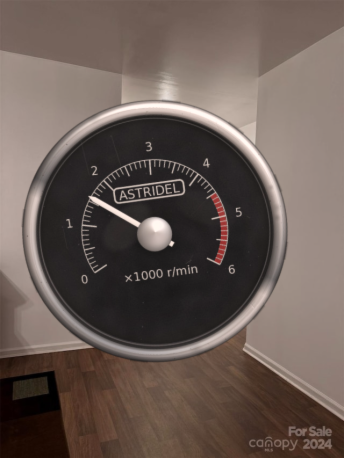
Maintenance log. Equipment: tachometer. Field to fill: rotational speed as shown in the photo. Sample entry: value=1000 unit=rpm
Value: value=1600 unit=rpm
